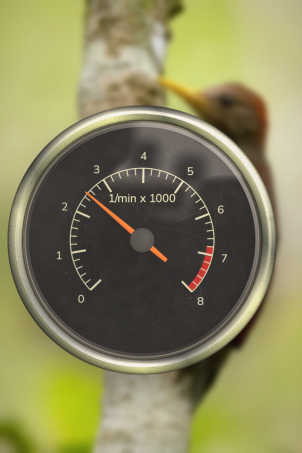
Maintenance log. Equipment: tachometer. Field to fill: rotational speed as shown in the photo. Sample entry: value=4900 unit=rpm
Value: value=2500 unit=rpm
